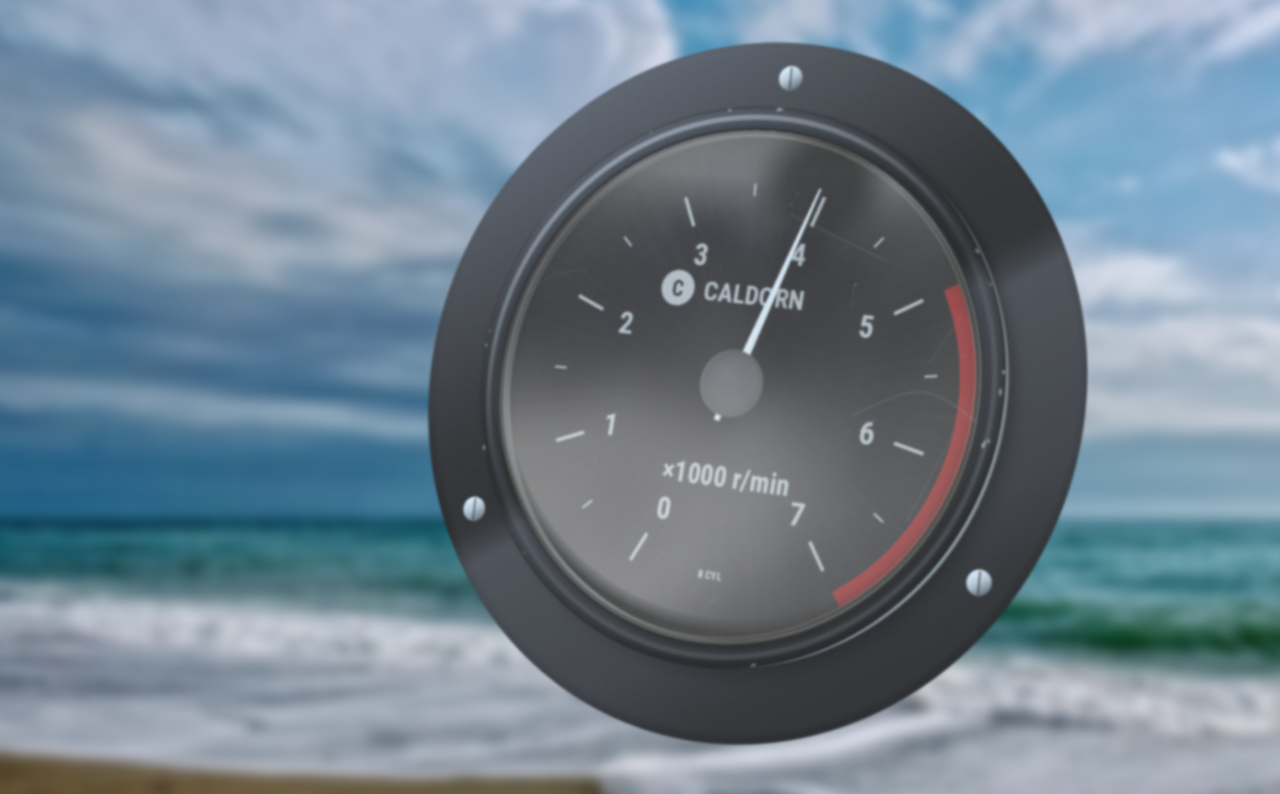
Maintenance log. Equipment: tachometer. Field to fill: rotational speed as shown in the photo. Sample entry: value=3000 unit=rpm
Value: value=4000 unit=rpm
